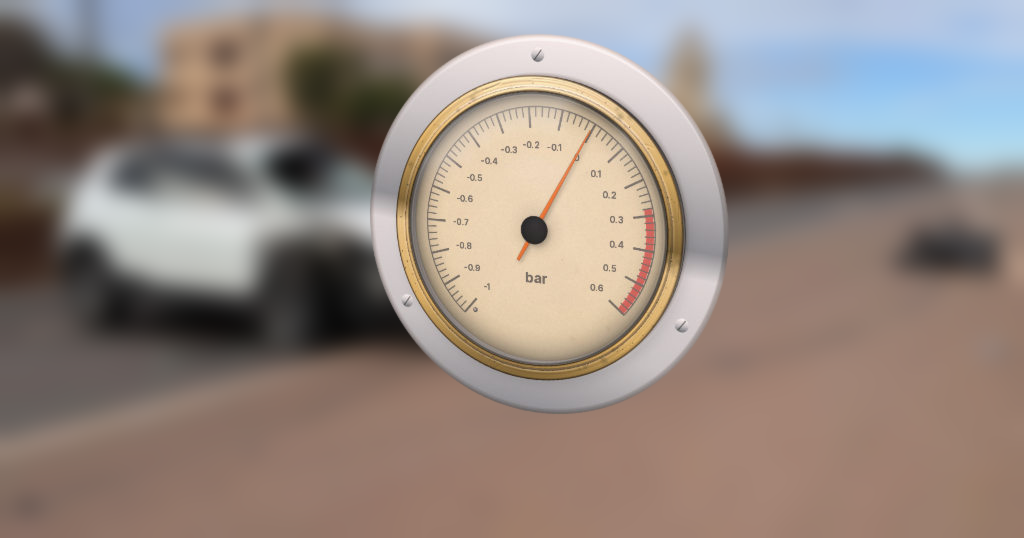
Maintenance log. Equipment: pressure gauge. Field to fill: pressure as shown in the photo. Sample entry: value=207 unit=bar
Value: value=0 unit=bar
